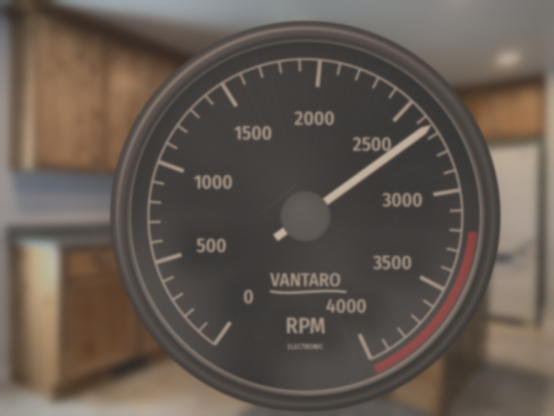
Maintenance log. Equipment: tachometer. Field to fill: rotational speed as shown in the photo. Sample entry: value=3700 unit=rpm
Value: value=2650 unit=rpm
